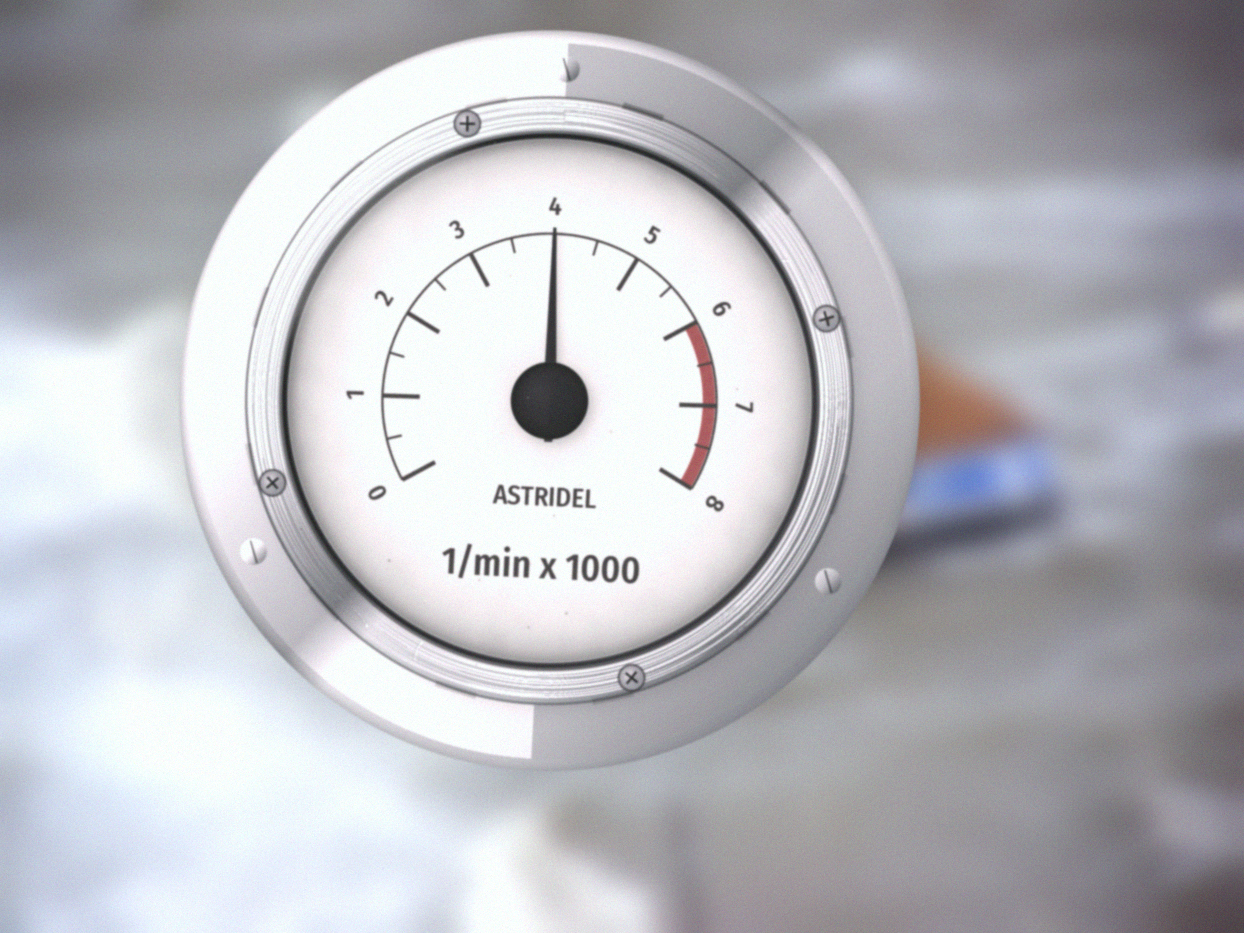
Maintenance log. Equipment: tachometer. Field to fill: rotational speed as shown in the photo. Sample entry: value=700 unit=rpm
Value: value=4000 unit=rpm
